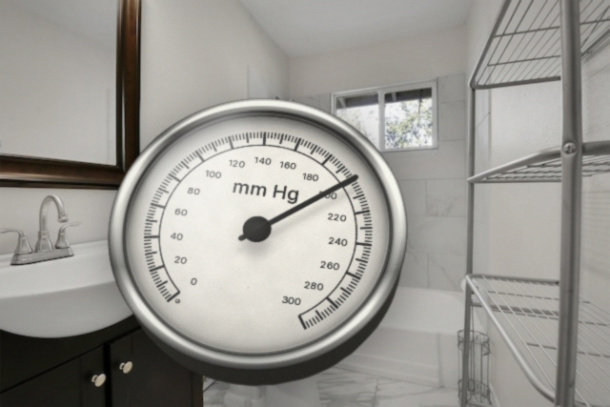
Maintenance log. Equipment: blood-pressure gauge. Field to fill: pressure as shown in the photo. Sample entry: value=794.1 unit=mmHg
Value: value=200 unit=mmHg
